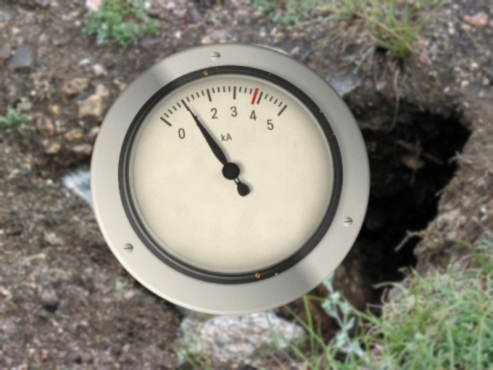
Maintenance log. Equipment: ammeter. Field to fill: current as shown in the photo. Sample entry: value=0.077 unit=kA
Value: value=1 unit=kA
